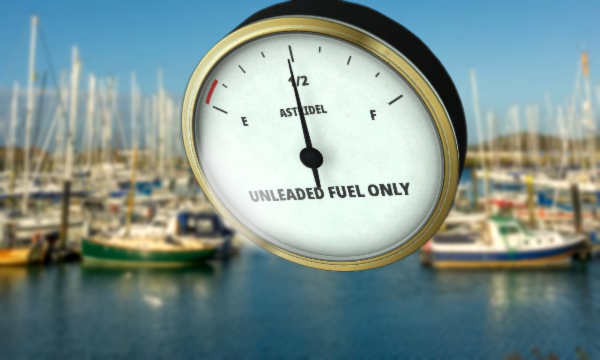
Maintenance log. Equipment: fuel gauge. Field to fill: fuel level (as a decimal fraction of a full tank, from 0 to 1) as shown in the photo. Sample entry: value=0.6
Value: value=0.5
